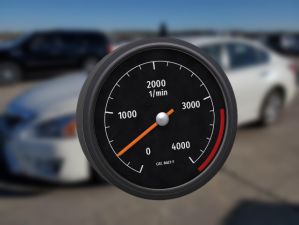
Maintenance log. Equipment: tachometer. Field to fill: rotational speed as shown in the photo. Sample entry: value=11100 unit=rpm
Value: value=400 unit=rpm
